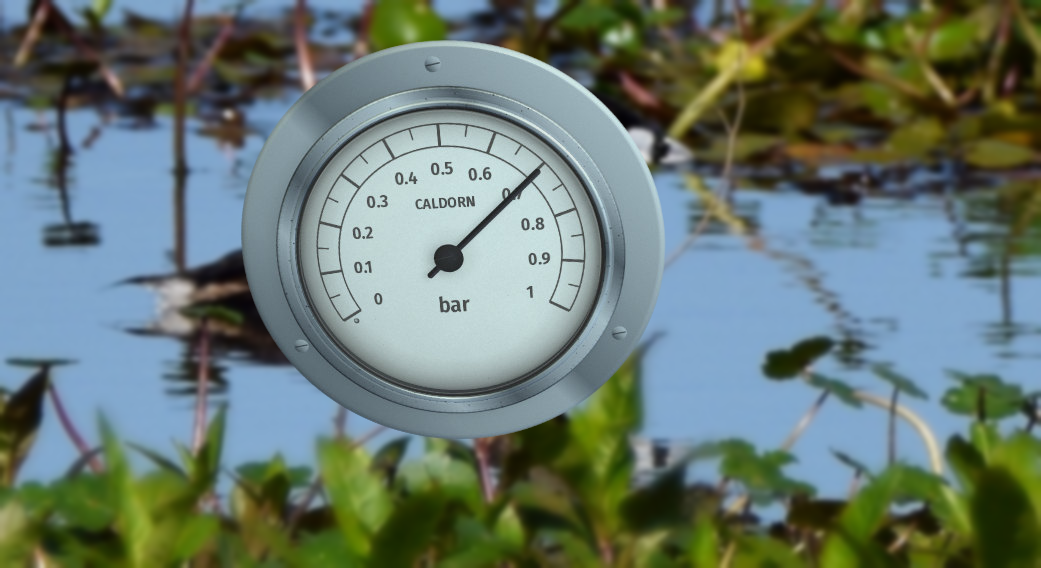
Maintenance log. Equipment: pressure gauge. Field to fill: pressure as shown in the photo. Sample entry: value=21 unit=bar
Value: value=0.7 unit=bar
